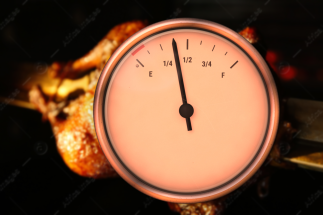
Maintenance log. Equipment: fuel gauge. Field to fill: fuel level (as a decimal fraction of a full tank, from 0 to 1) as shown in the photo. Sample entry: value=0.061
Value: value=0.375
